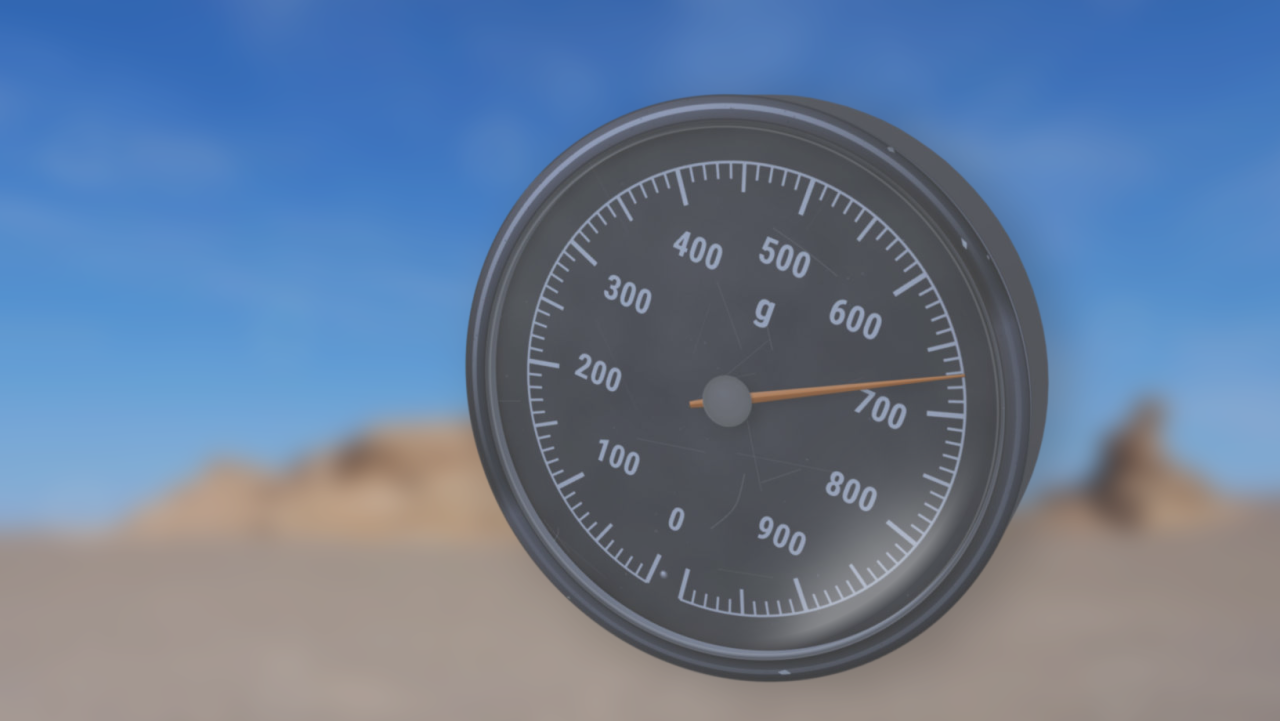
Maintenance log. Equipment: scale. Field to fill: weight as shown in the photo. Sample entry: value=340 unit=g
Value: value=670 unit=g
